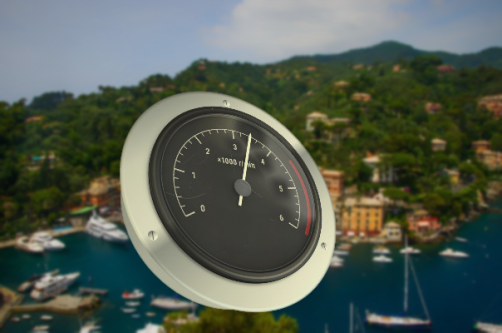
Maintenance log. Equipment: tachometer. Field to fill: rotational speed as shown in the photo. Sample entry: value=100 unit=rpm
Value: value=3400 unit=rpm
